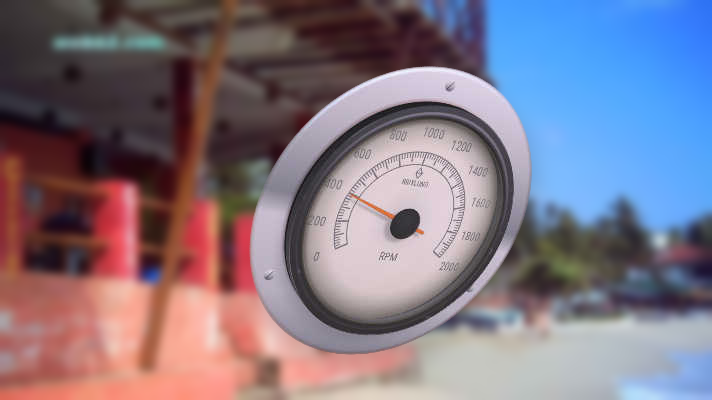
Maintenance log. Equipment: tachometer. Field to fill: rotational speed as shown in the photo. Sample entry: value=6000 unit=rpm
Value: value=400 unit=rpm
